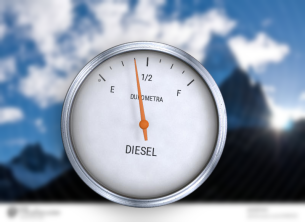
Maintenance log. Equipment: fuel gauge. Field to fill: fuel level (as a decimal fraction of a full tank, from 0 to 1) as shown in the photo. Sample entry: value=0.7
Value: value=0.375
